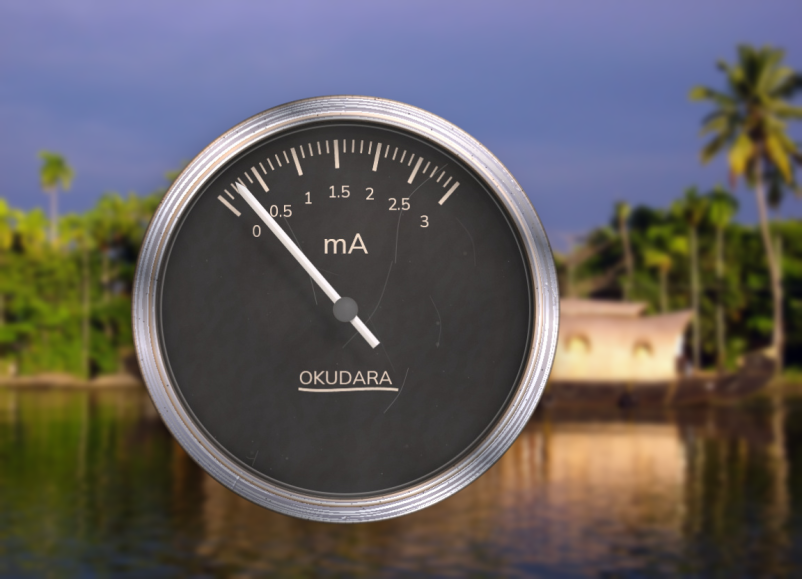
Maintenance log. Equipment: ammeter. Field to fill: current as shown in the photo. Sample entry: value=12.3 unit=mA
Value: value=0.25 unit=mA
